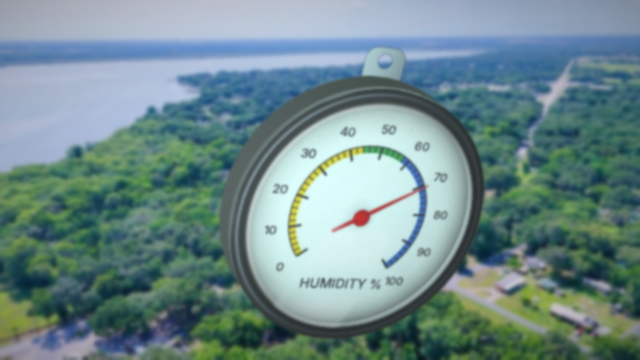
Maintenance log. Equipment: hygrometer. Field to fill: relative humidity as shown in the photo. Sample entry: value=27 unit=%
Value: value=70 unit=%
